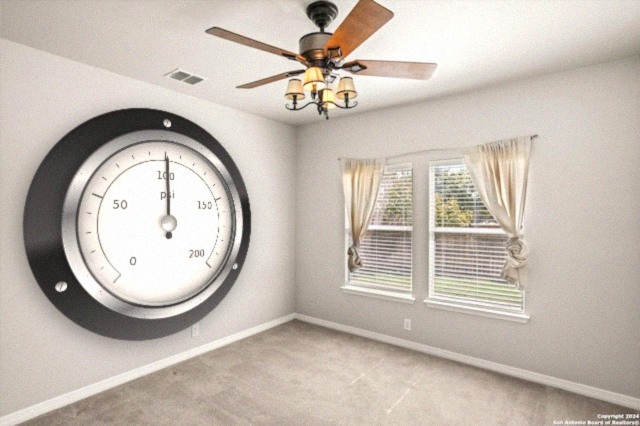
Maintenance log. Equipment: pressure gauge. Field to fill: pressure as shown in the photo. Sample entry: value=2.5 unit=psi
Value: value=100 unit=psi
